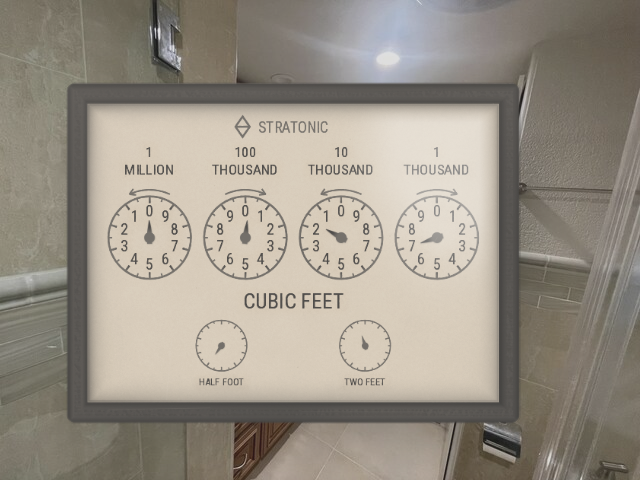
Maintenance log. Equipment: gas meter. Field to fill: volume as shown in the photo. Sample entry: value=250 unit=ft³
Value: value=1700 unit=ft³
